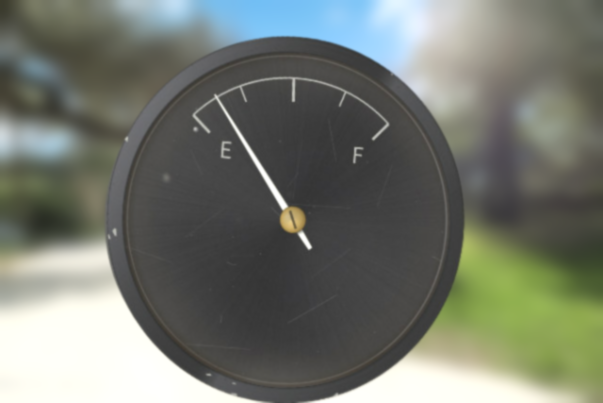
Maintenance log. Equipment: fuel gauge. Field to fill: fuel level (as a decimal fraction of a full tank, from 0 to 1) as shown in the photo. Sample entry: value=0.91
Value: value=0.125
